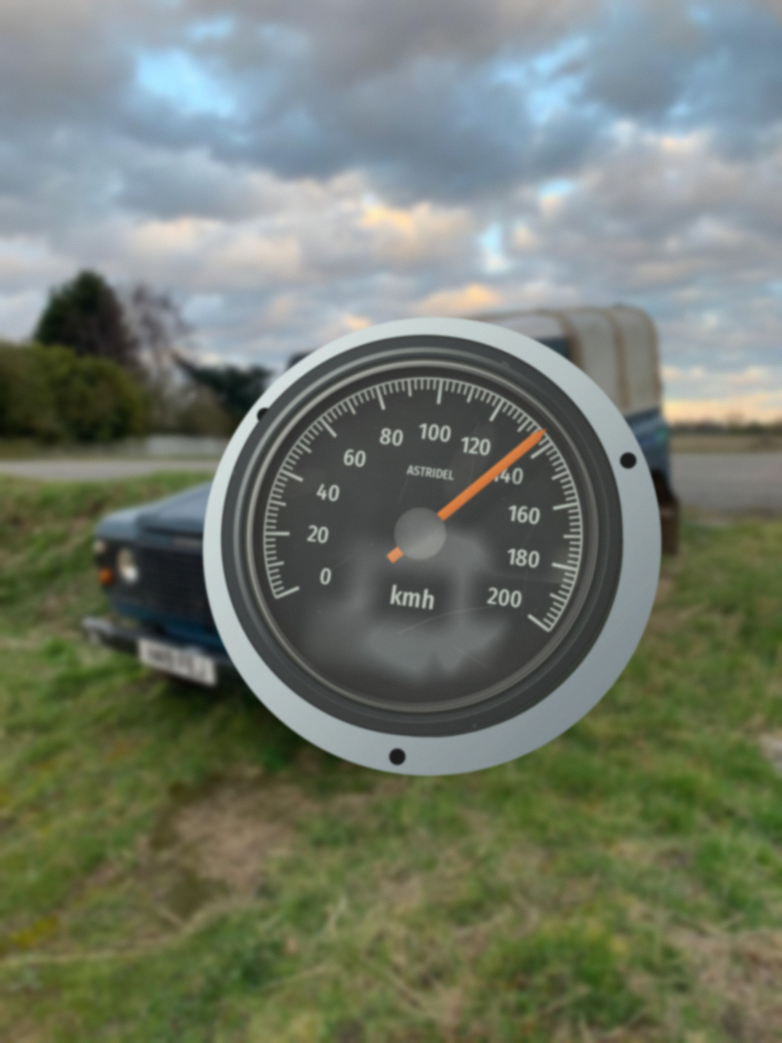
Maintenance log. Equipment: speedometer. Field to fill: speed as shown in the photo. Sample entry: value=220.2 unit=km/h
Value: value=136 unit=km/h
